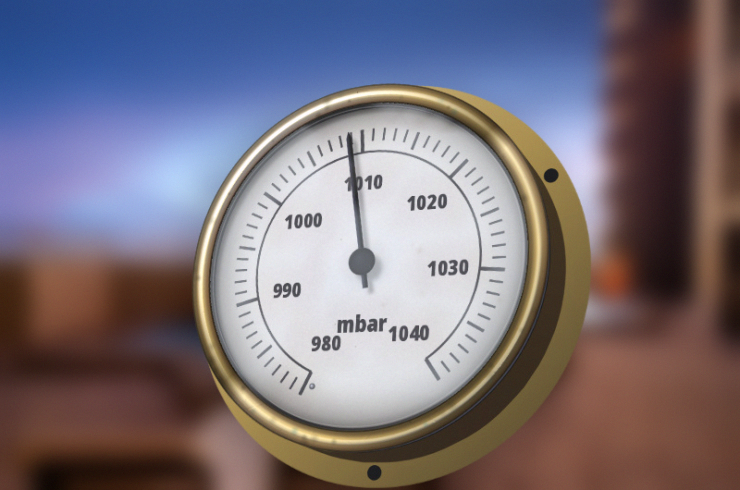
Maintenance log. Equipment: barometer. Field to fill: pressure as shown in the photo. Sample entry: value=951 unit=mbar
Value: value=1009 unit=mbar
